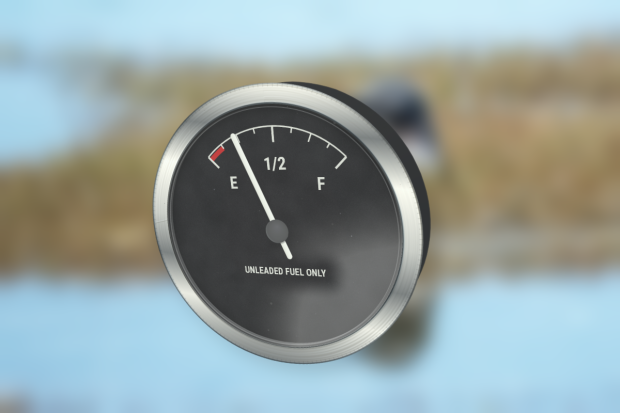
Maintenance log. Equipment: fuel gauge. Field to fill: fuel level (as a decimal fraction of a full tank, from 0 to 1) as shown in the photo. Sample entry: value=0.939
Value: value=0.25
